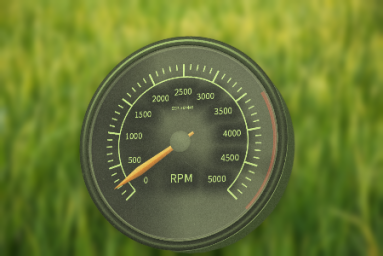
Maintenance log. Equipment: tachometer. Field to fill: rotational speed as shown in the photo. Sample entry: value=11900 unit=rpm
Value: value=200 unit=rpm
